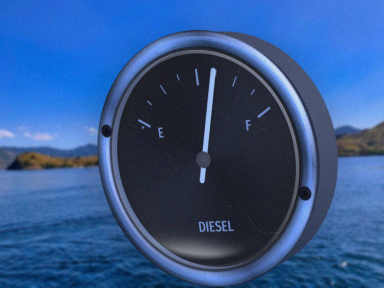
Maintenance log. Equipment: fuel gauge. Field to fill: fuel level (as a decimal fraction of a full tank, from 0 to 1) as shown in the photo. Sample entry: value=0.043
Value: value=0.625
